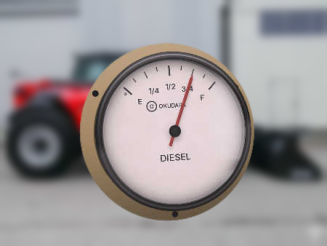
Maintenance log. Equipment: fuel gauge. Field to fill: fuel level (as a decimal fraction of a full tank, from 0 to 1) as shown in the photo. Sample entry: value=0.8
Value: value=0.75
